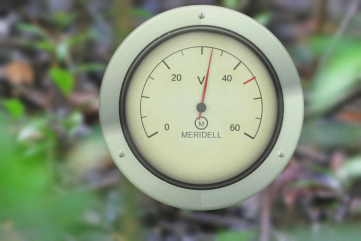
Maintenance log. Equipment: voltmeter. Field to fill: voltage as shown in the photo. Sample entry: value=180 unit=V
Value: value=32.5 unit=V
